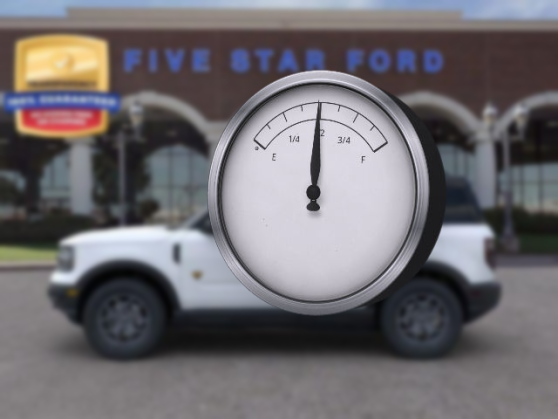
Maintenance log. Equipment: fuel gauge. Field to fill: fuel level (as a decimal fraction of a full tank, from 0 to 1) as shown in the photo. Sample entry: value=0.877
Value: value=0.5
